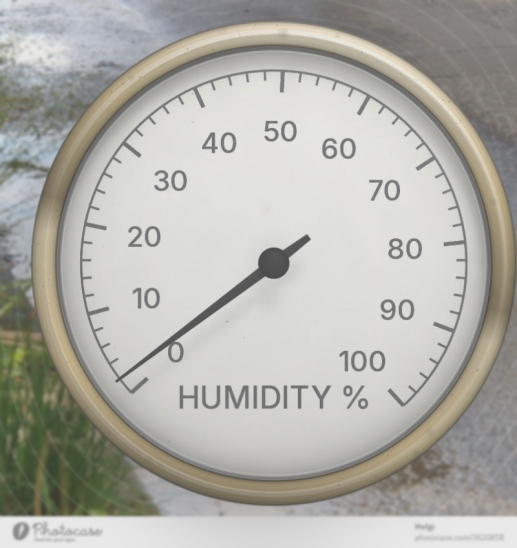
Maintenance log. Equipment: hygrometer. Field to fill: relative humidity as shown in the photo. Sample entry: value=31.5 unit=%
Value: value=2 unit=%
